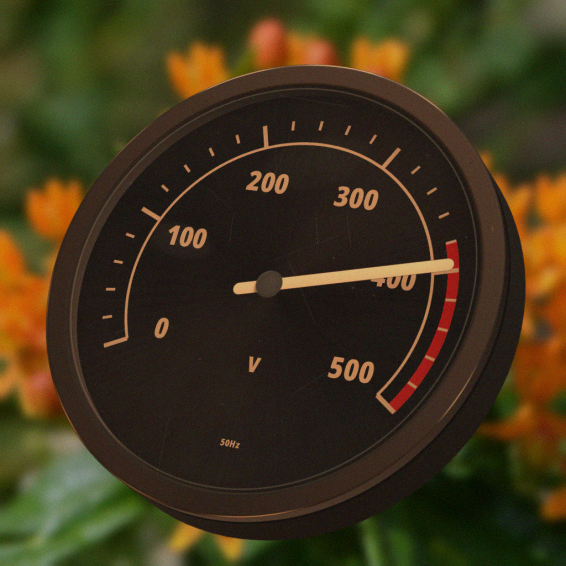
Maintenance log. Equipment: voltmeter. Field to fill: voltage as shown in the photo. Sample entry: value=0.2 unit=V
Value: value=400 unit=V
